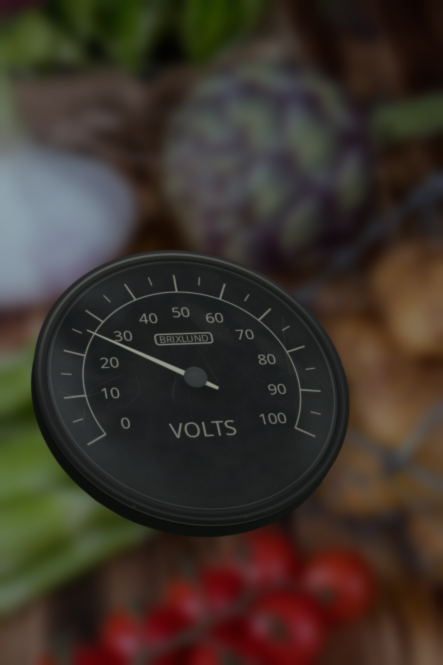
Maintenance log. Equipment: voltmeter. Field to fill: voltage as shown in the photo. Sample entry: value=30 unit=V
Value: value=25 unit=V
